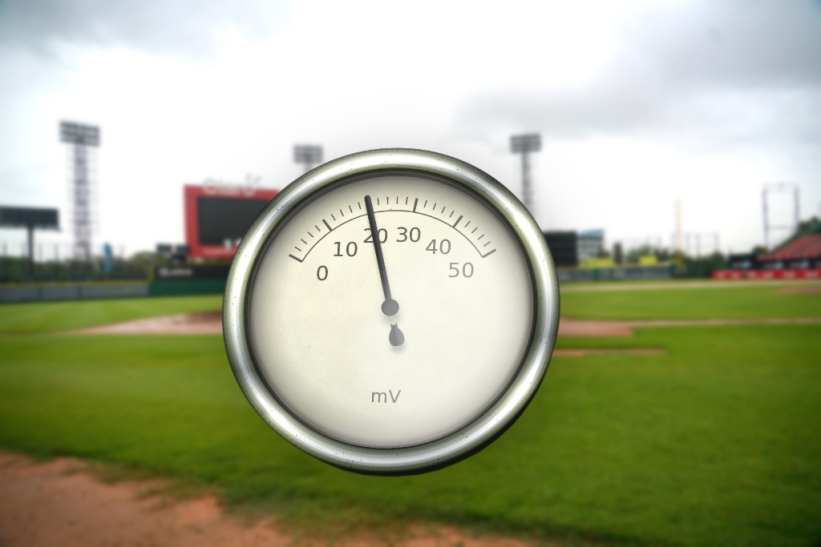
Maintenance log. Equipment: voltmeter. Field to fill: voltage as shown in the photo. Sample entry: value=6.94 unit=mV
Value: value=20 unit=mV
